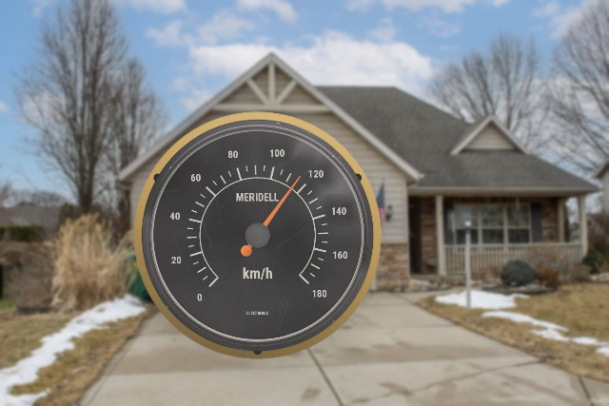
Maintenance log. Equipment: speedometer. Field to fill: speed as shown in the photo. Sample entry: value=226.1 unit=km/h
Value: value=115 unit=km/h
